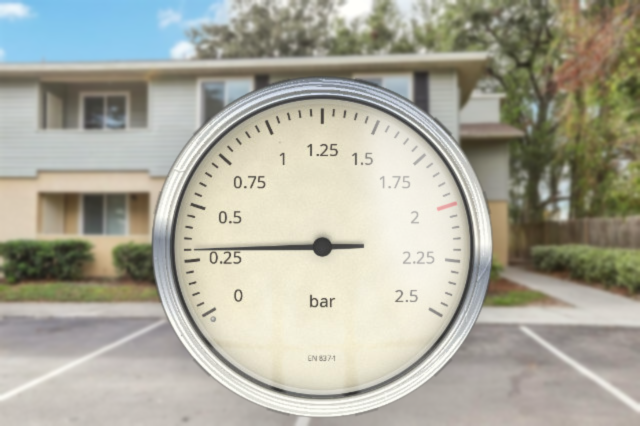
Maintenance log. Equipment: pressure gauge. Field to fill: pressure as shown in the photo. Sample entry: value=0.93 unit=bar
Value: value=0.3 unit=bar
